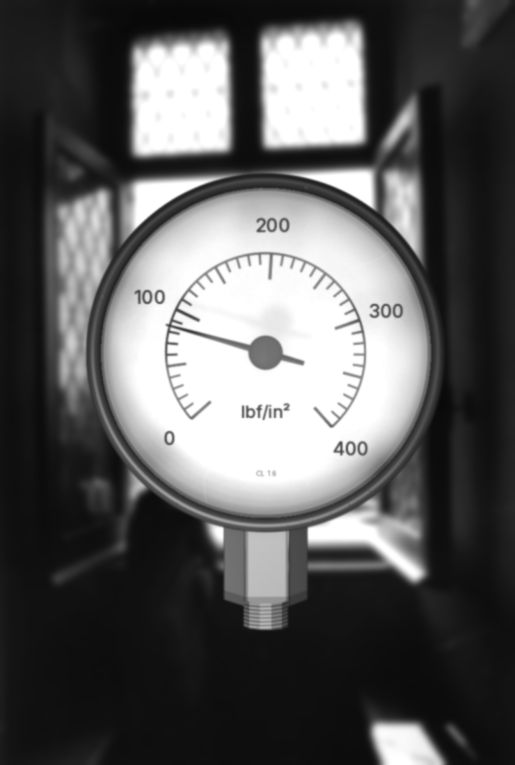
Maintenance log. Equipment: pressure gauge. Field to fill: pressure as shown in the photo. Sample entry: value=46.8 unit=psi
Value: value=85 unit=psi
